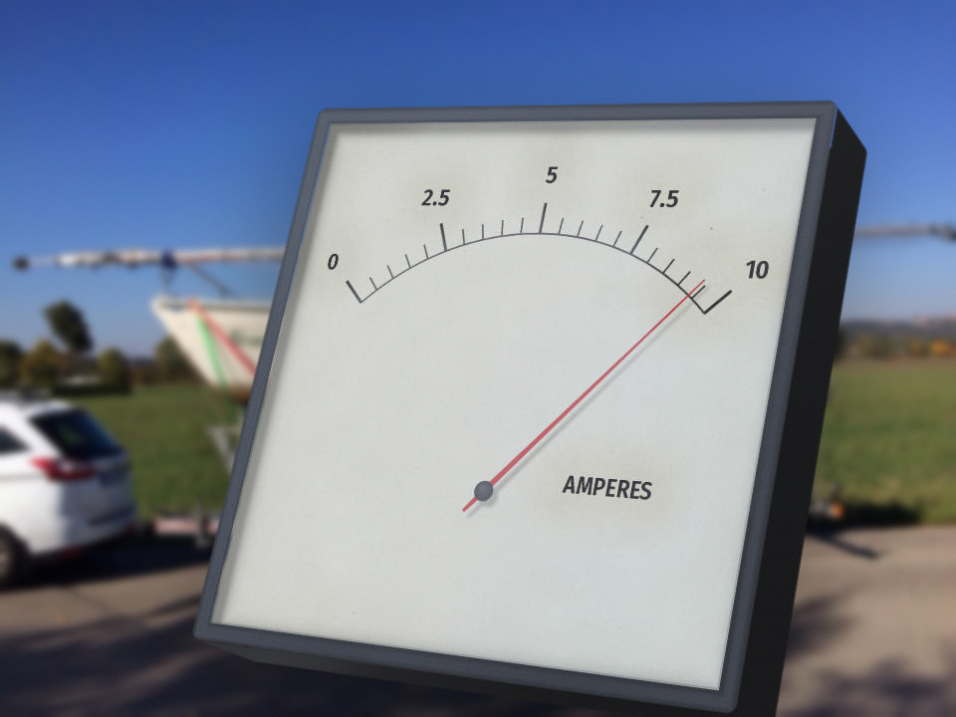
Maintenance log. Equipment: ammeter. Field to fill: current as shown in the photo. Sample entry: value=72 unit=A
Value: value=9.5 unit=A
